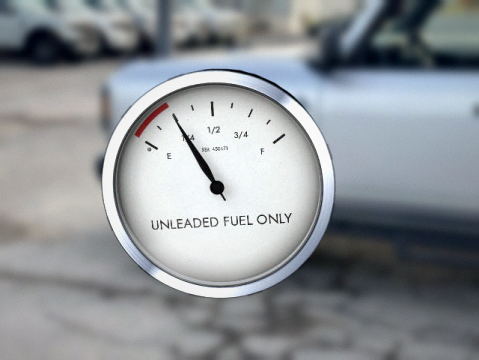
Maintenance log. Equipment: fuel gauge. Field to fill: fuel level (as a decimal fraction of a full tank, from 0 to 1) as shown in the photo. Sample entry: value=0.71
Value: value=0.25
